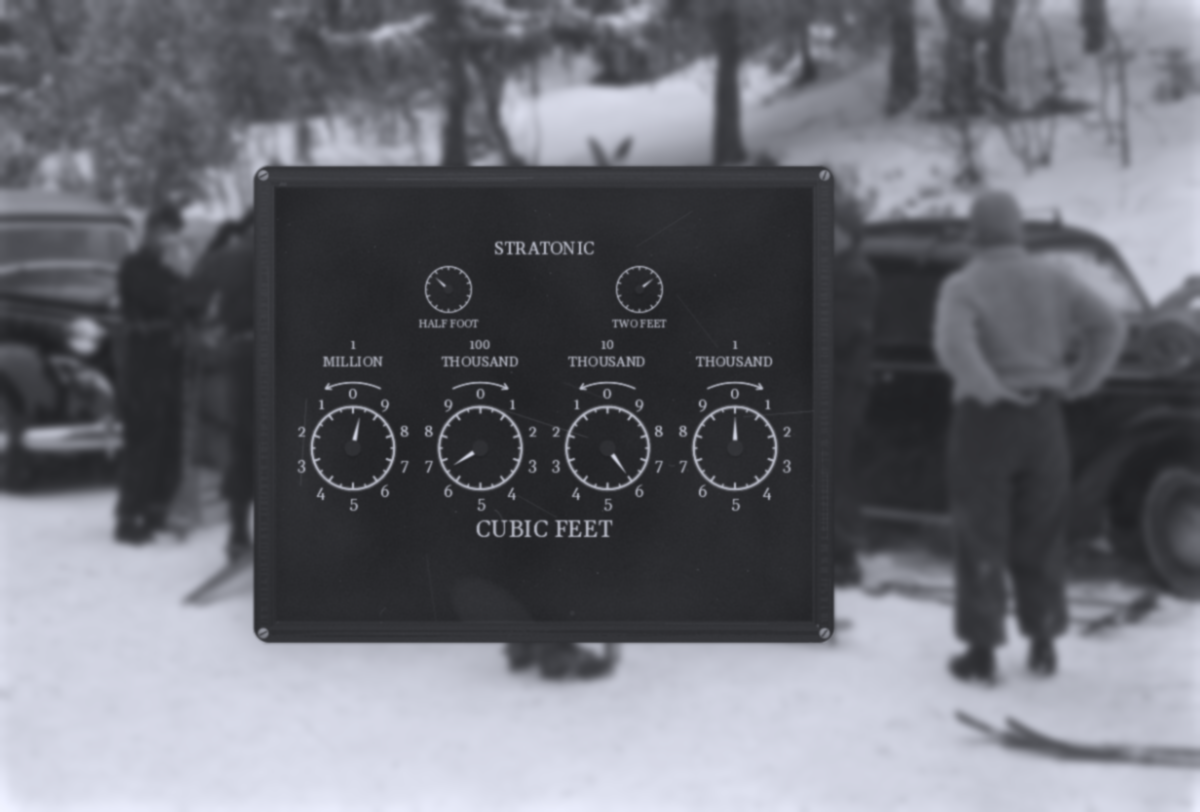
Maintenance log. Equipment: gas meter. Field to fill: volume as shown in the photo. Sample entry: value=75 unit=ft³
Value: value=966000 unit=ft³
